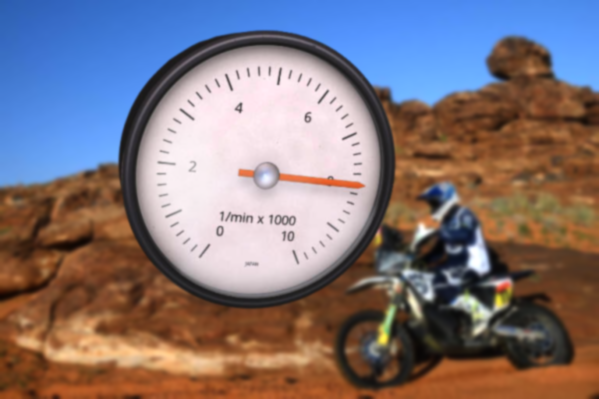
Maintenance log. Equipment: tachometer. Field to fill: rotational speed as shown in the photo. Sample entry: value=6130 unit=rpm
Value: value=8000 unit=rpm
